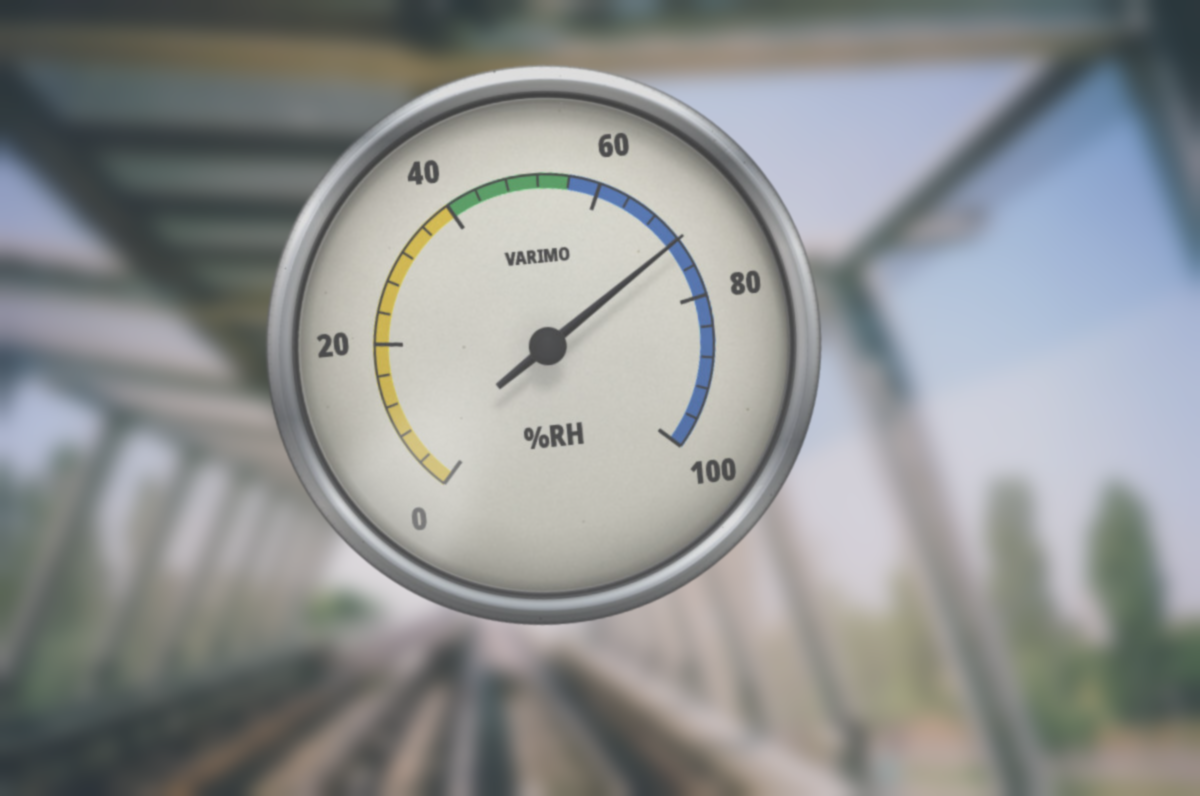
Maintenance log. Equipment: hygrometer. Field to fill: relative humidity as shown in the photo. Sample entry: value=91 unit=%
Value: value=72 unit=%
